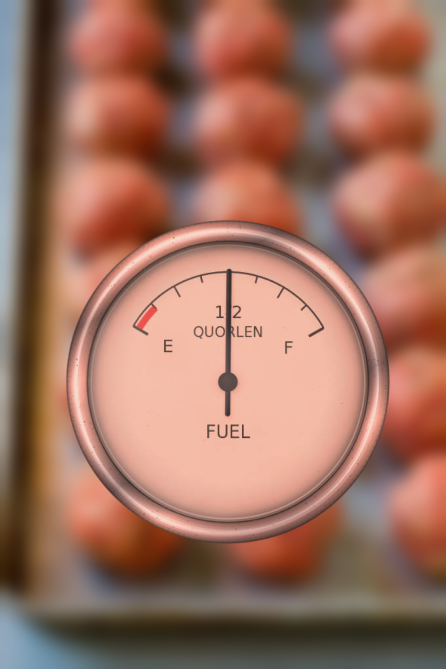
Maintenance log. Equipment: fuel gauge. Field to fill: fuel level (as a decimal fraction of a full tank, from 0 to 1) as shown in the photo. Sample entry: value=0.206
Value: value=0.5
